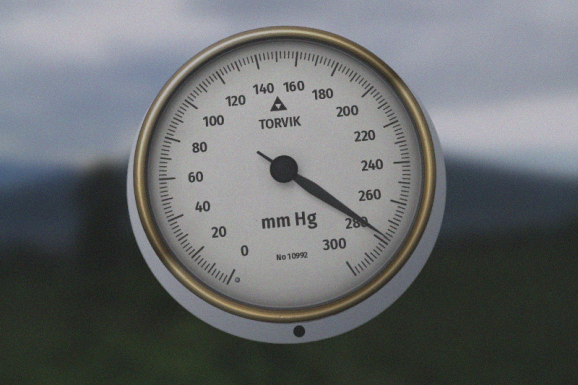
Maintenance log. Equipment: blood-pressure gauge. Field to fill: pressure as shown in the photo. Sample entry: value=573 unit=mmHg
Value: value=278 unit=mmHg
